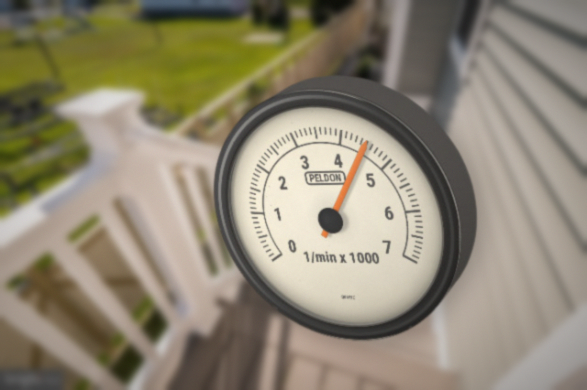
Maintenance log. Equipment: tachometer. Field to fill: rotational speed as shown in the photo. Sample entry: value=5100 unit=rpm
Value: value=4500 unit=rpm
